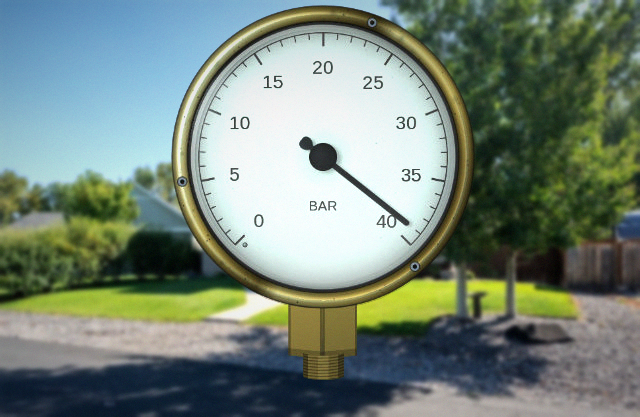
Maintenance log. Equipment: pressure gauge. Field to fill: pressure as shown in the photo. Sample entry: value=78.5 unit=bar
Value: value=39 unit=bar
